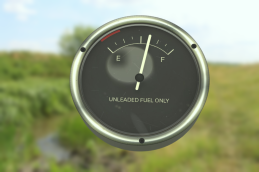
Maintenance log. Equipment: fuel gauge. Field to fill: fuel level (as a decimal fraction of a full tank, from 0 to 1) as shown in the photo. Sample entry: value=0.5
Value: value=0.625
